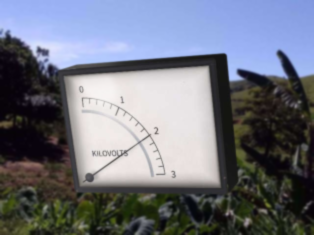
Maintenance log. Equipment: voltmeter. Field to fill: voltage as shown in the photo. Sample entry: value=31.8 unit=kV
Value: value=2 unit=kV
